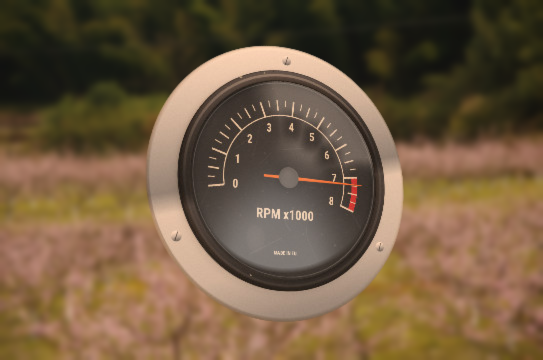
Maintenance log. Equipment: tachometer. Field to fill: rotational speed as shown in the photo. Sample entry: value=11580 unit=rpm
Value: value=7250 unit=rpm
